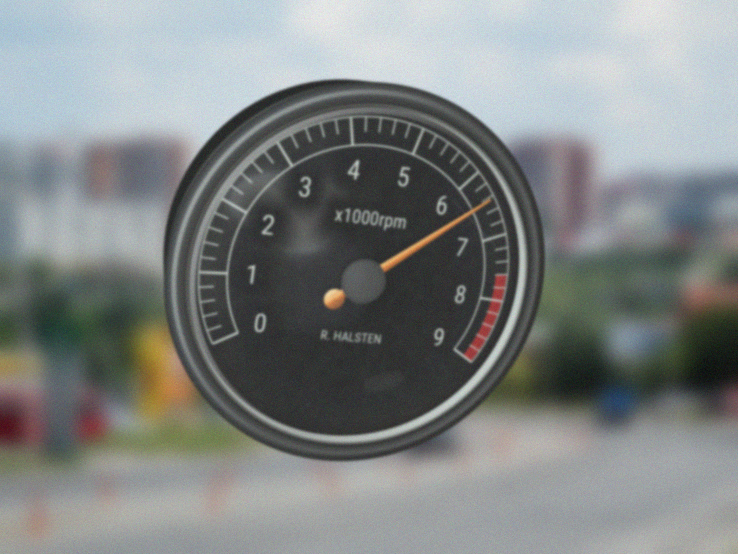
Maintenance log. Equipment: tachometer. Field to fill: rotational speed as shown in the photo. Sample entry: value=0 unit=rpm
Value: value=6400 unit=rpm
